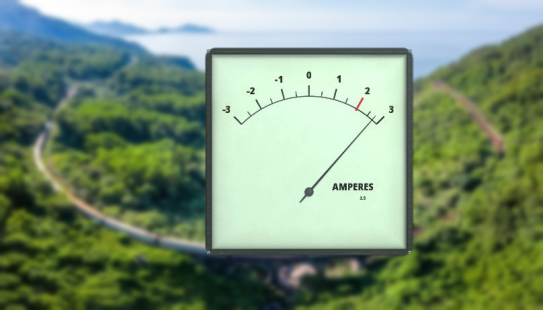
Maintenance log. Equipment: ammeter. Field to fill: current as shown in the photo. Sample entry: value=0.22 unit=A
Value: value=2.75 unit=A
